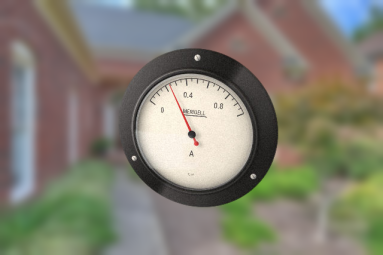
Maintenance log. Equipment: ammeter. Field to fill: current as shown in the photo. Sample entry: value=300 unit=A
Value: value=0.25 unit=A
